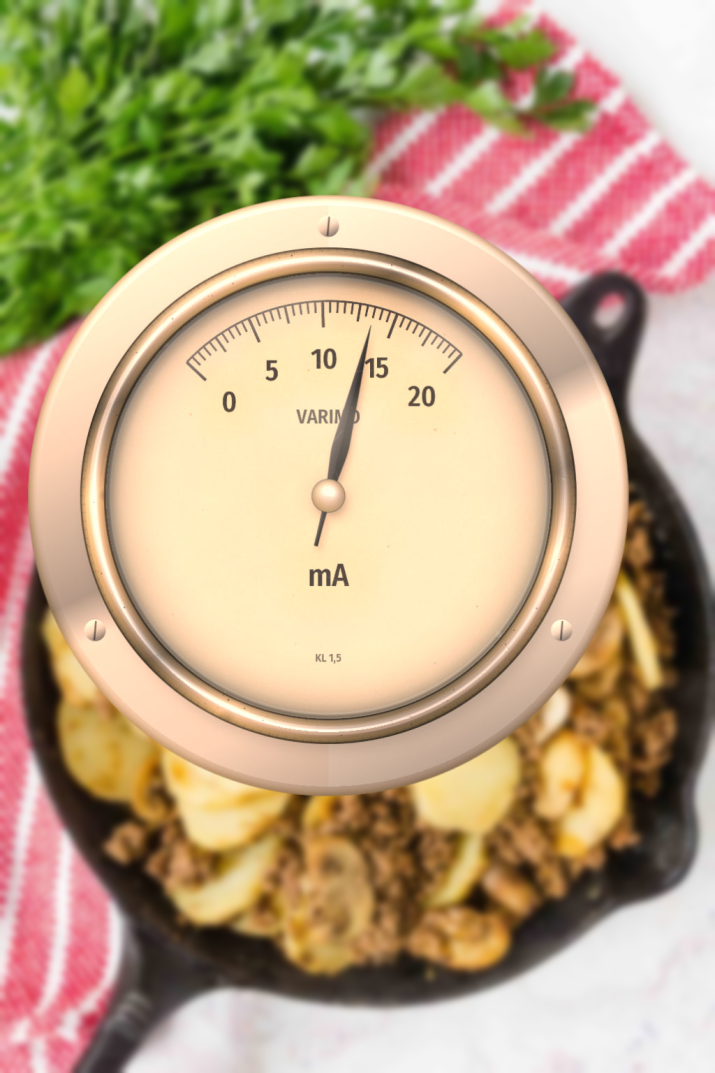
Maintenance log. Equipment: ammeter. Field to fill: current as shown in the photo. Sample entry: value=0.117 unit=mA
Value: value=13.5 unit=mA
